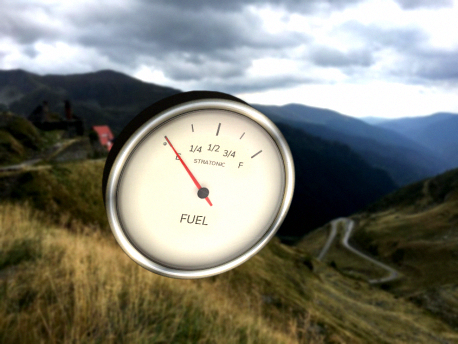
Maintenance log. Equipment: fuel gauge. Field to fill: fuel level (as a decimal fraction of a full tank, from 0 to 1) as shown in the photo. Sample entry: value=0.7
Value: value=0
